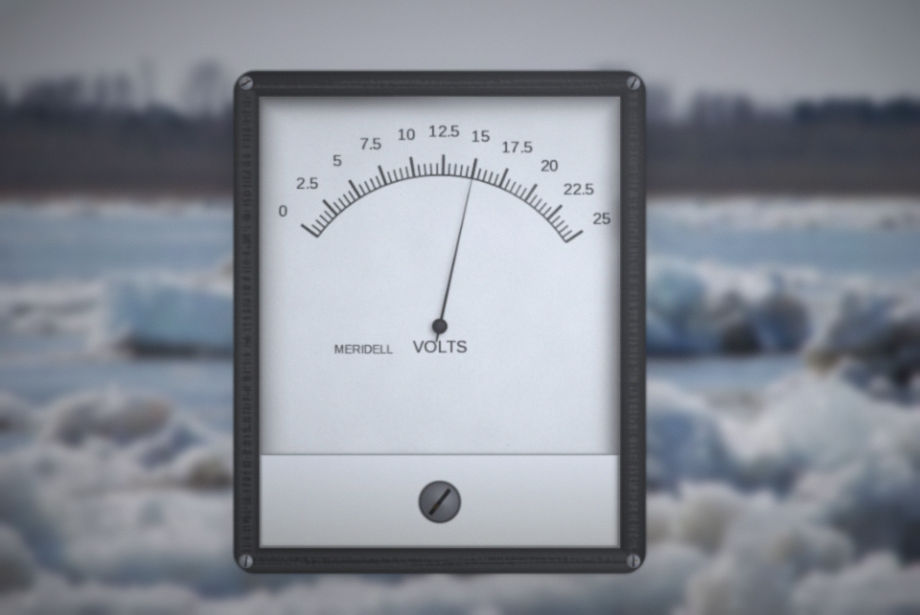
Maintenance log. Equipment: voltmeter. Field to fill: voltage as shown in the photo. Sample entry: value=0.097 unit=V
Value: value=15 unit=V
